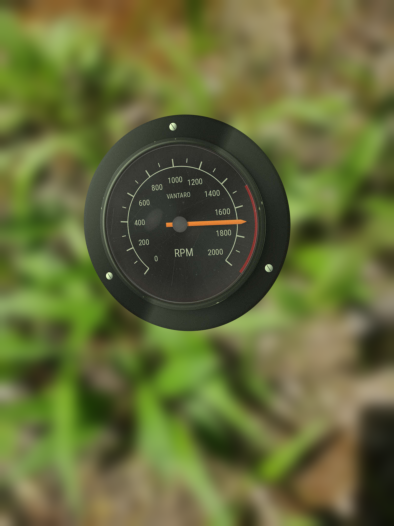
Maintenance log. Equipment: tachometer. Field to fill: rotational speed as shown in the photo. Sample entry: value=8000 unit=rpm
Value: value=1700 unit=rpm
